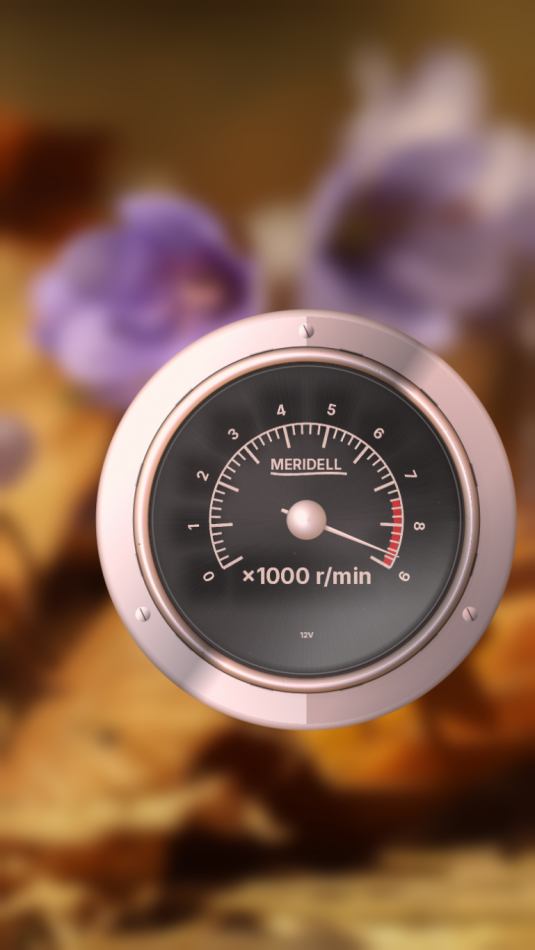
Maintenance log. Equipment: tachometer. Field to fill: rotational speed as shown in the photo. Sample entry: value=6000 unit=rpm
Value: value=8700 unit=rpm
